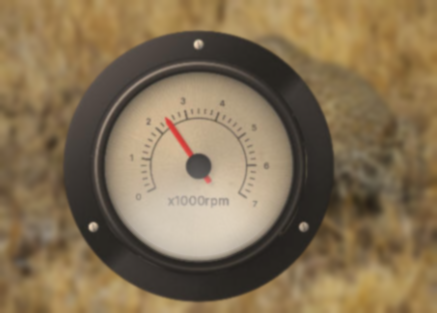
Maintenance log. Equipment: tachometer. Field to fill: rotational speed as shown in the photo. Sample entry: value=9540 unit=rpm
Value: value=2400 unit=rpm
